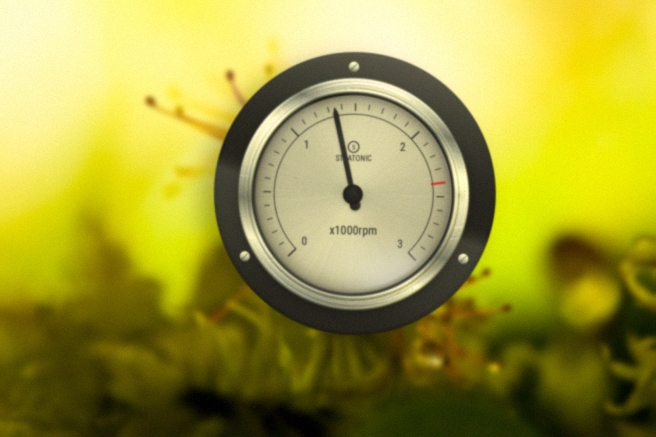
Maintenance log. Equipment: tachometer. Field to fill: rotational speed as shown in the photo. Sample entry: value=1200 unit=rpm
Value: value=1350 unit=rpm
